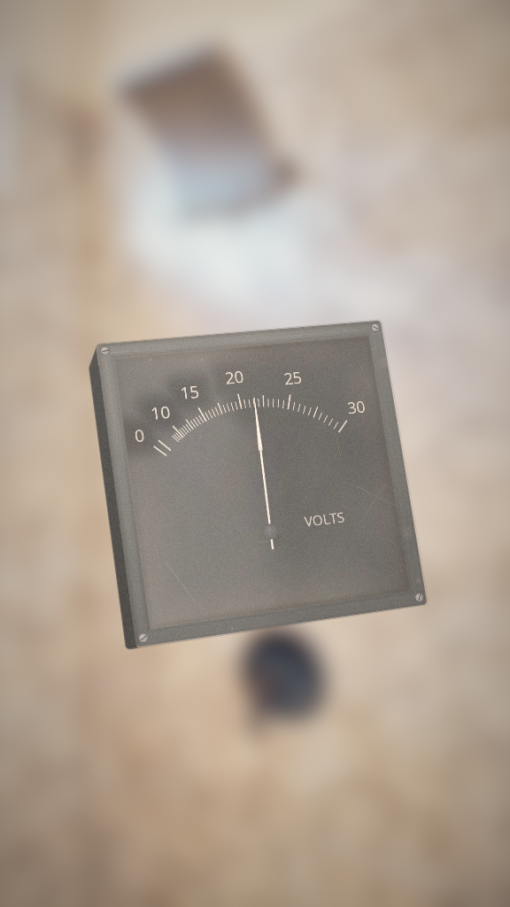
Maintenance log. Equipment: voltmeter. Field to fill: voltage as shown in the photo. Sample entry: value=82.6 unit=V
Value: value=21.5 unit=V
